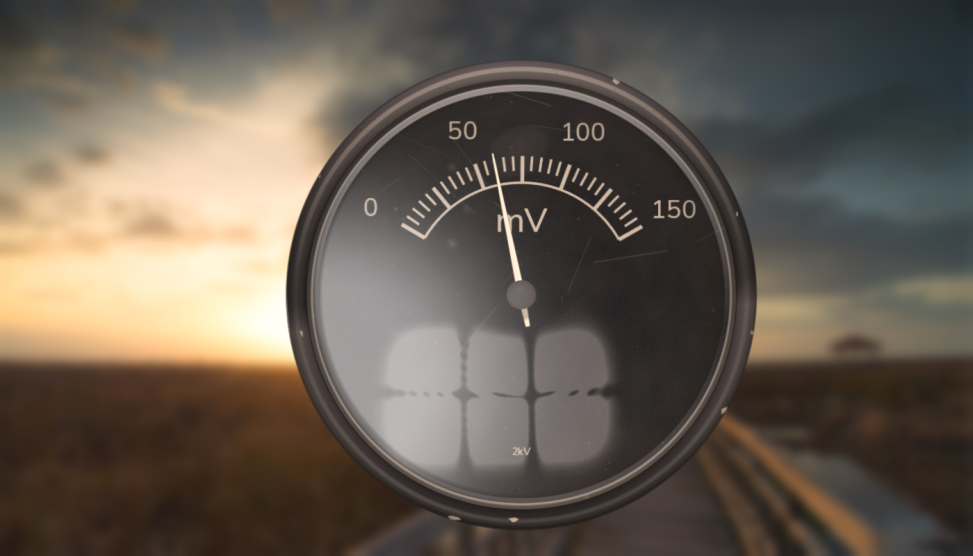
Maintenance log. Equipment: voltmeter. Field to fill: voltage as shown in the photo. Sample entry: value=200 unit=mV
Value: value=60 unit=mV
